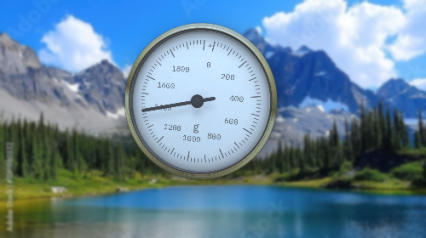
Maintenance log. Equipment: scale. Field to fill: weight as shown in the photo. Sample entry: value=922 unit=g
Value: value=1400 unit=g
